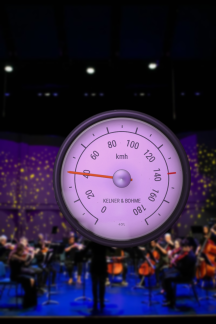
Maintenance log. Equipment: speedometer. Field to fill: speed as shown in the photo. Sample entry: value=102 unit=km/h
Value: value=40 unit=km/h
